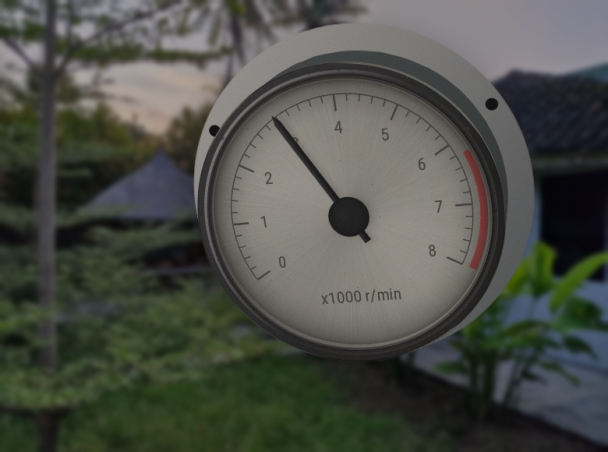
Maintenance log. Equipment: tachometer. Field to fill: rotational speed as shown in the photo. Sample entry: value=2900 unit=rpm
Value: value=3000 unit=rpm
